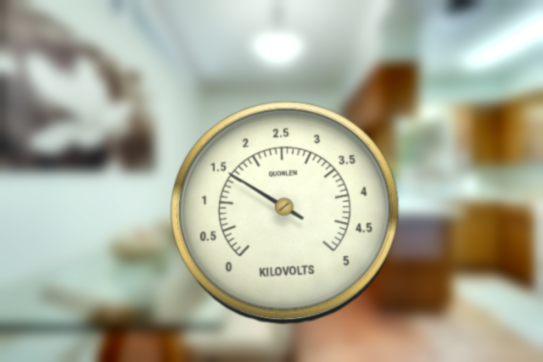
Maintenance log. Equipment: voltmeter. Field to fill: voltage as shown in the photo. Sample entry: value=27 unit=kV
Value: value=1.5 unit=kV
